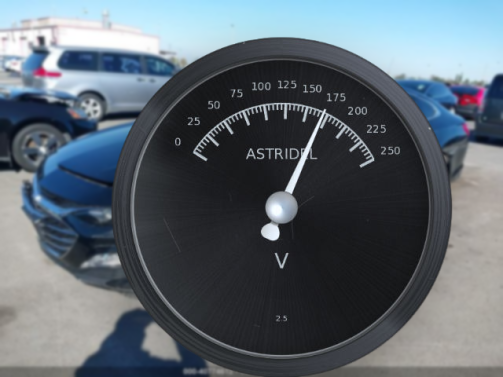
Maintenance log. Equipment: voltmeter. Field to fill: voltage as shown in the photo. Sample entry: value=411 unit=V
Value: value=170 unit=V
